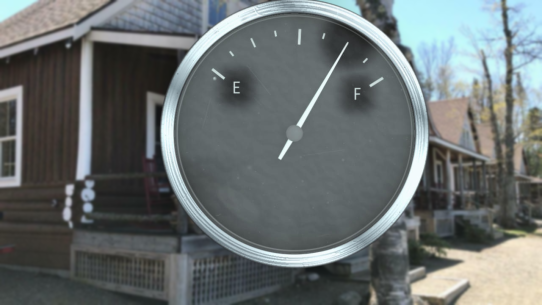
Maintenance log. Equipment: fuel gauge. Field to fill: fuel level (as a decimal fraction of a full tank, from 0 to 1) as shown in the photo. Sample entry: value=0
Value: value=0.75
